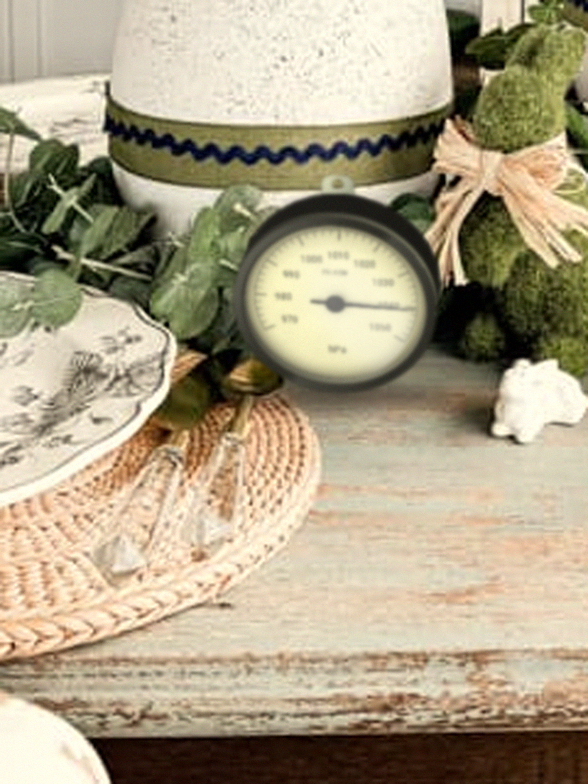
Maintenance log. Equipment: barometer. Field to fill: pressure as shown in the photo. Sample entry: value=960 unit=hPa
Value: value=1040 unit=hPa
